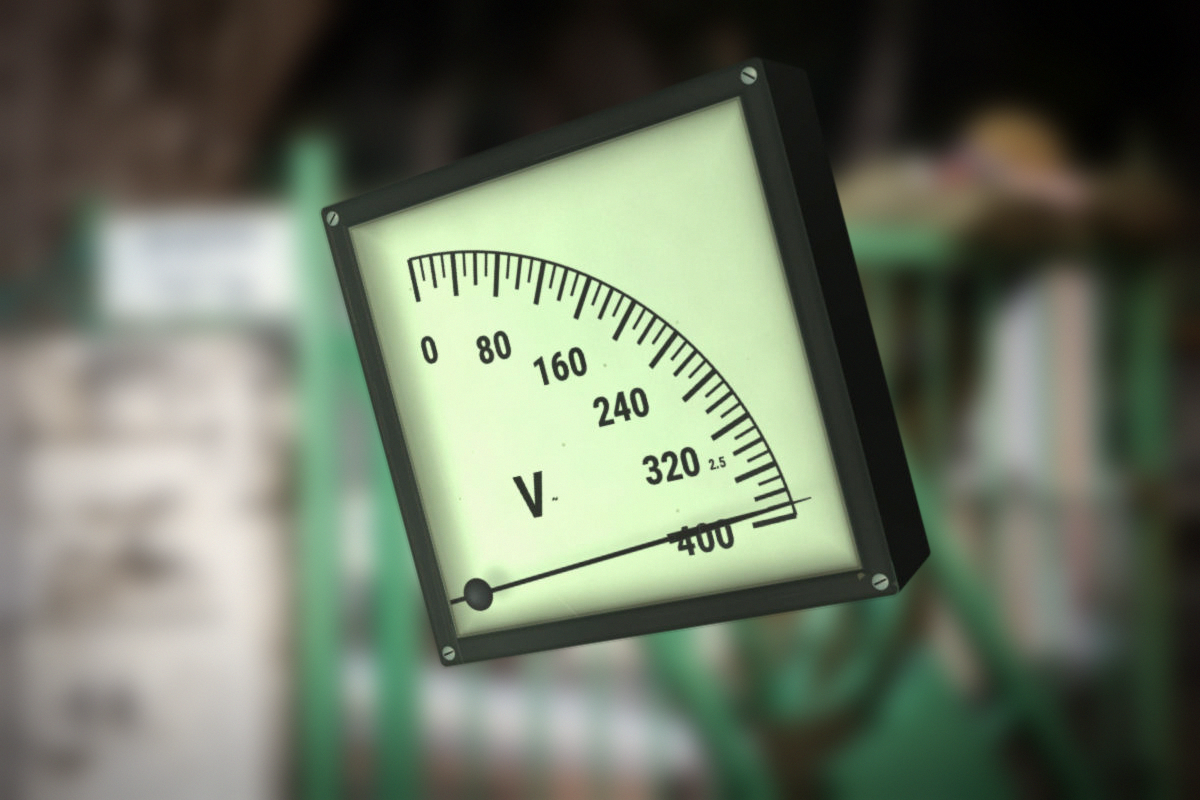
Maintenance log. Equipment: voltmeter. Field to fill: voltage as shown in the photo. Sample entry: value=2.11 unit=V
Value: value=390 unit=V
